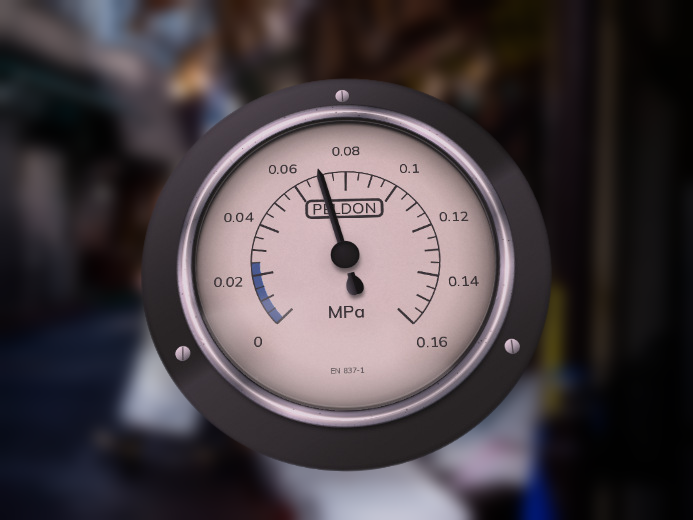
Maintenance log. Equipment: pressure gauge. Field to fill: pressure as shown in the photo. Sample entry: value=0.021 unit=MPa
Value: value=0.07 unit=MPa
